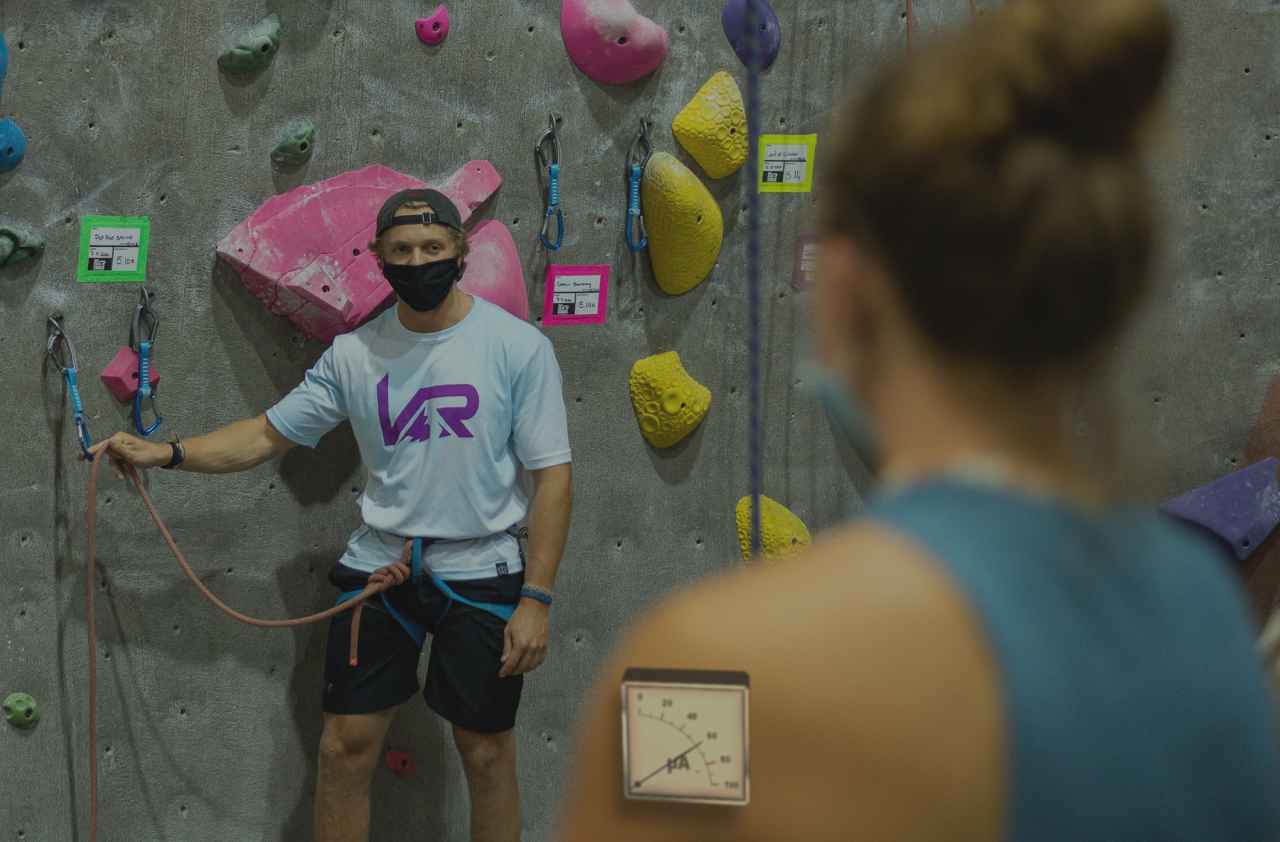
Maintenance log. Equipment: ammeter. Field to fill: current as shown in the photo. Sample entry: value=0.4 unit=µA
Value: value=60 unit=µA
